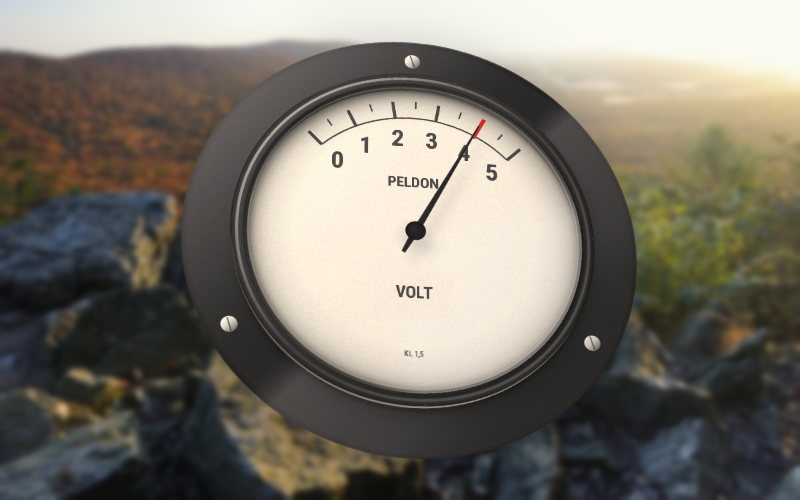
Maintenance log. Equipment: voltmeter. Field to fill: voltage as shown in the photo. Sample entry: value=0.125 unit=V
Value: value=4 unit=V
